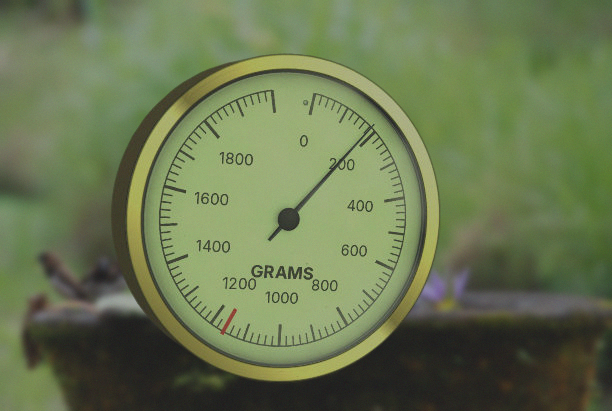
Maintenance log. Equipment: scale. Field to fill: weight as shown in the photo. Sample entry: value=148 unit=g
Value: value=180 unit=g
